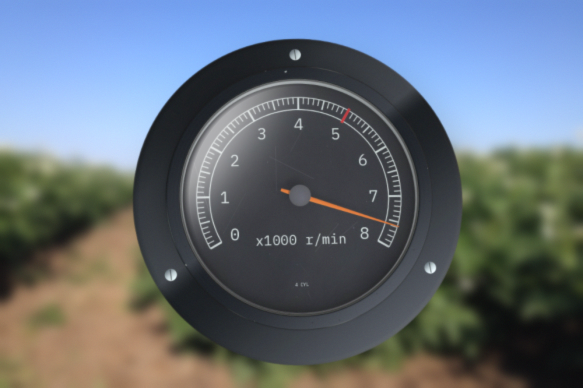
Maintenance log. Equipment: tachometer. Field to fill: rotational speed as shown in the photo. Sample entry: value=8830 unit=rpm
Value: value=7600 unit=rpm
